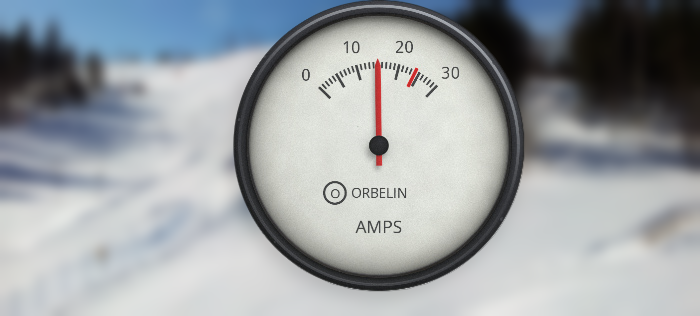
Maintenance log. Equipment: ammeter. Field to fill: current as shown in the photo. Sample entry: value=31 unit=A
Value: value=15 unit=A
